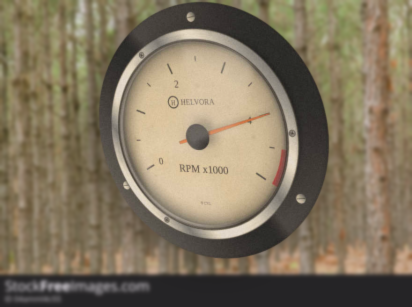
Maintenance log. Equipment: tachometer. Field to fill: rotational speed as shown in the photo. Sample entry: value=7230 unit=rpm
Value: value=4000 unit=rpm
